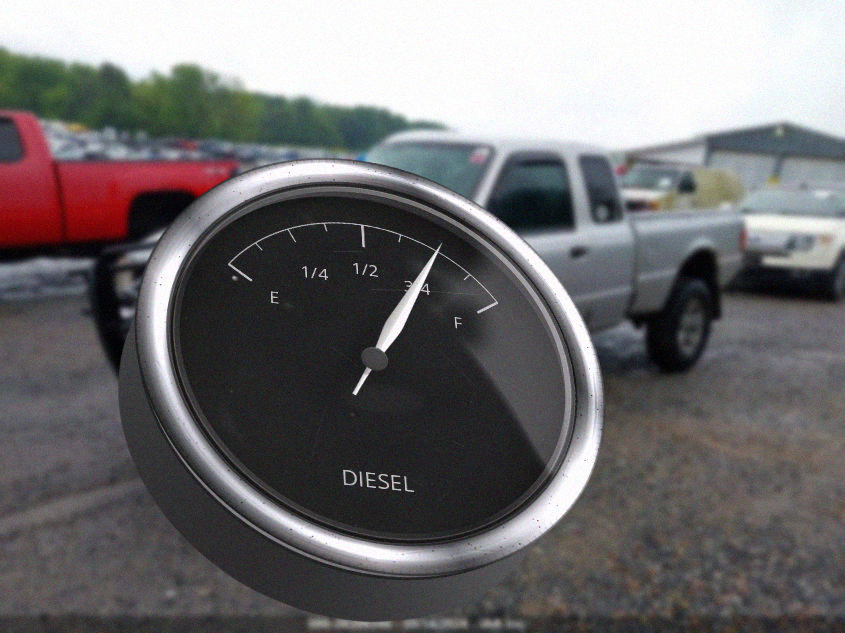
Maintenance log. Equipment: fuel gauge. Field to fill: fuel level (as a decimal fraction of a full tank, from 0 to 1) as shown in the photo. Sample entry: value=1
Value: value=0.75
